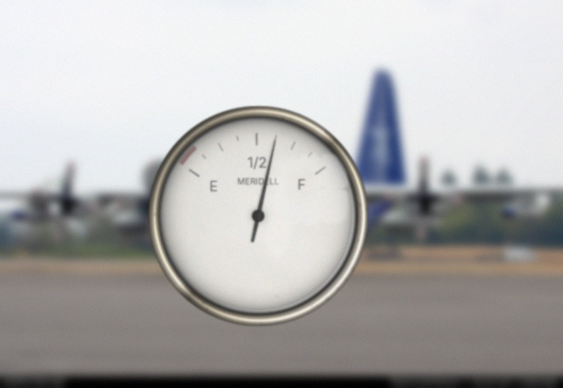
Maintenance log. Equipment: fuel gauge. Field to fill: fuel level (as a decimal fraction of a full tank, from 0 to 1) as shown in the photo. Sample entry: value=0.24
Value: value=0.625
